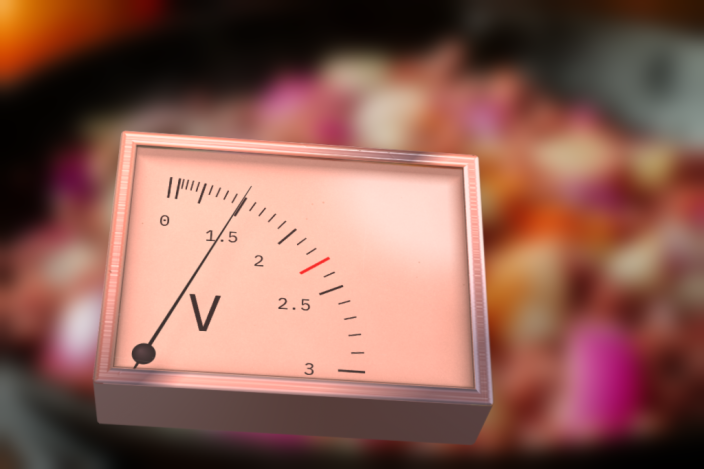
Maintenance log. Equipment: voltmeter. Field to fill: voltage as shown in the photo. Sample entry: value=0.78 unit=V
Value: value=1.5 unit=V
